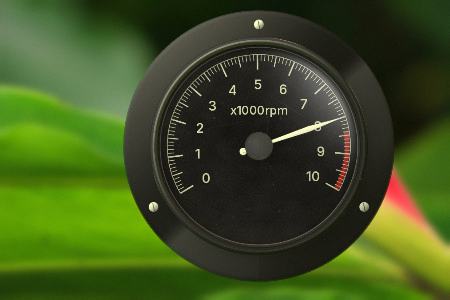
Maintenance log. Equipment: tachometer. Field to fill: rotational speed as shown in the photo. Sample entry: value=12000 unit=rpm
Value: value=8000 unit=rpm
